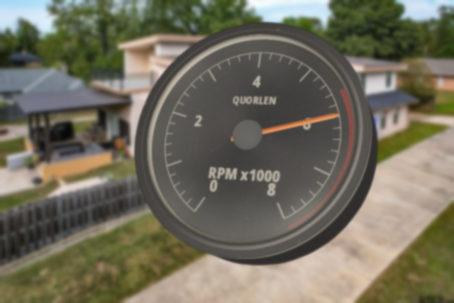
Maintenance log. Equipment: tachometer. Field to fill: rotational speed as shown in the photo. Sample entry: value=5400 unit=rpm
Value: value=6000 unit=rpm
